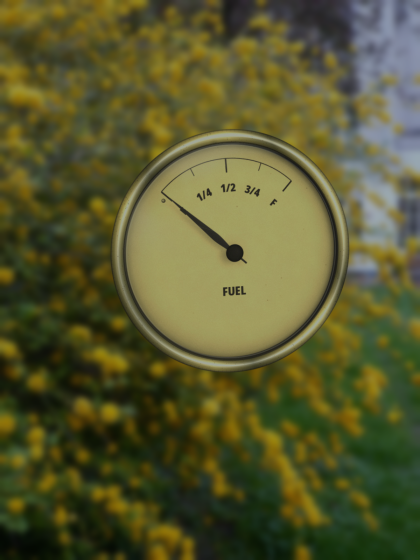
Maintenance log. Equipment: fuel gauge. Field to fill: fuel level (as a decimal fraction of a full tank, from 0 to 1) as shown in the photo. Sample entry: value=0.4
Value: value=0
